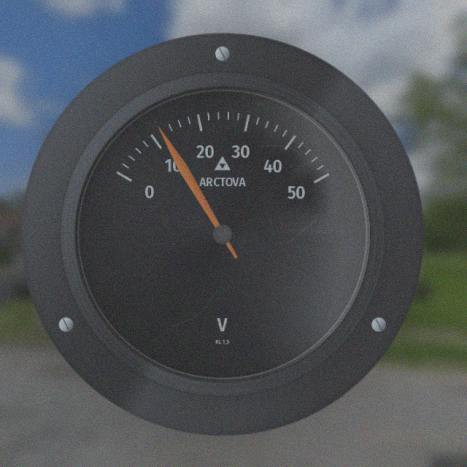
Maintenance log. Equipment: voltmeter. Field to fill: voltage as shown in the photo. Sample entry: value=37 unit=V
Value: value=12 unit=V
